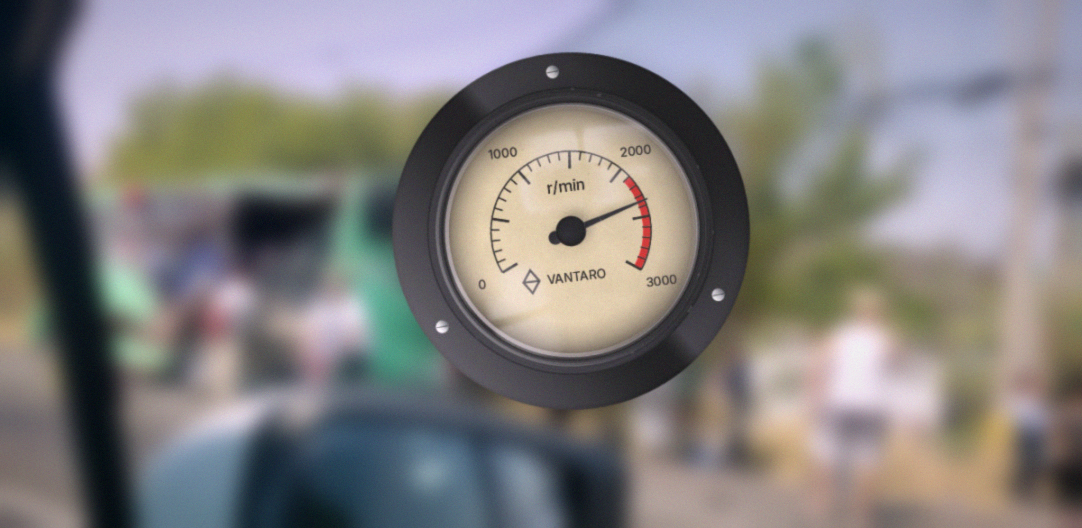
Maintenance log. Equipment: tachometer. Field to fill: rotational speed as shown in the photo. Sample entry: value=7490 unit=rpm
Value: value=2350 unit=rpm
